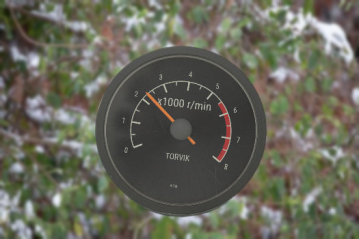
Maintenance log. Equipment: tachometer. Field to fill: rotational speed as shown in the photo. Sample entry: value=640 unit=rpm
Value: value=2250 unit=rpm
